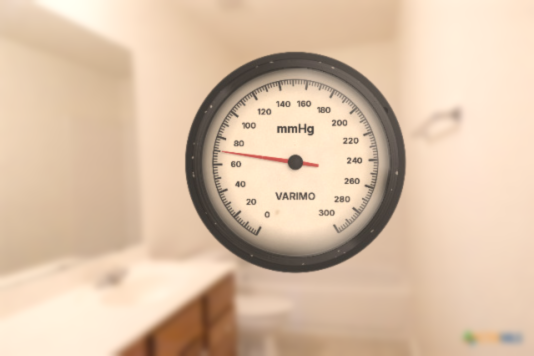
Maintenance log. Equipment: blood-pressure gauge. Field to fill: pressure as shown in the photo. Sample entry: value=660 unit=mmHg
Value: value=70 unit=mmHg
